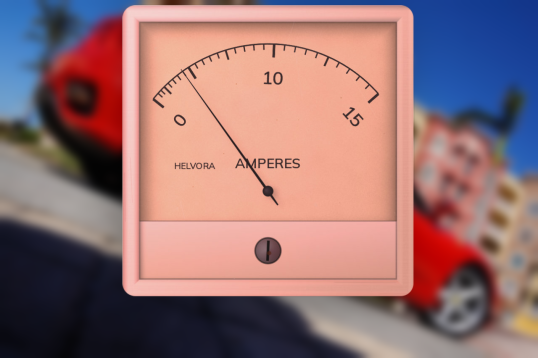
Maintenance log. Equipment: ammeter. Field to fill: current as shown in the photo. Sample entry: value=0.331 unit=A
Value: value=4.5 unit=A
